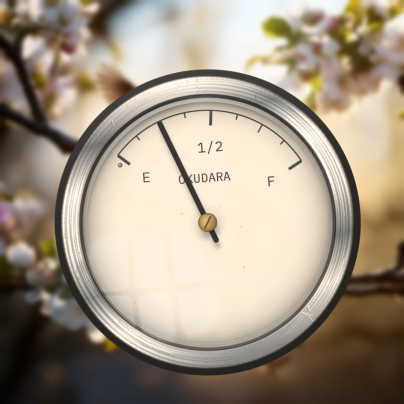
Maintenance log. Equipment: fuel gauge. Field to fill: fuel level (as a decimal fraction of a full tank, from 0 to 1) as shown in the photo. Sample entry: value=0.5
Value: value=0.25
